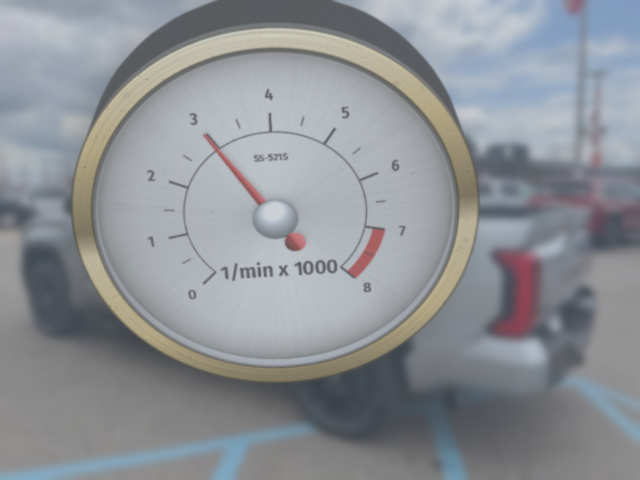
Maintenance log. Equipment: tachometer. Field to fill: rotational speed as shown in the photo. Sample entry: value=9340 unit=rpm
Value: value=3000 unit=rpm
